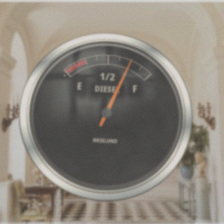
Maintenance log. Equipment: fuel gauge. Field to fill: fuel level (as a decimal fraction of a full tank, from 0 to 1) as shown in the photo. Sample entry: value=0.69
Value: value=0.75
